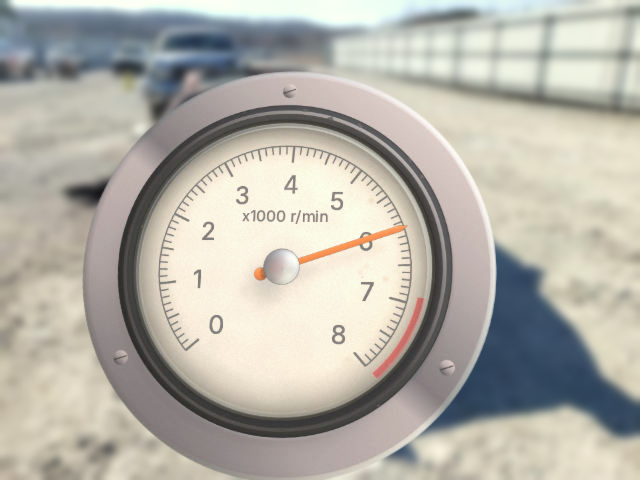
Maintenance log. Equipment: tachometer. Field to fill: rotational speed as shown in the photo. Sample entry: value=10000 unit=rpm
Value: value=6000 unit=rpm
